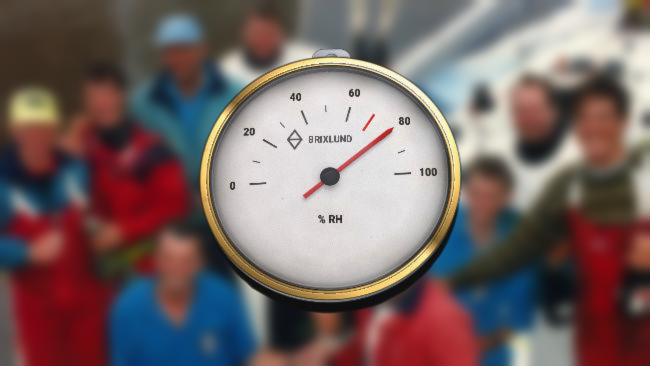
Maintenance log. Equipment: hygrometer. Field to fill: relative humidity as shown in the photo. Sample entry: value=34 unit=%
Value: value=80 unit=%
